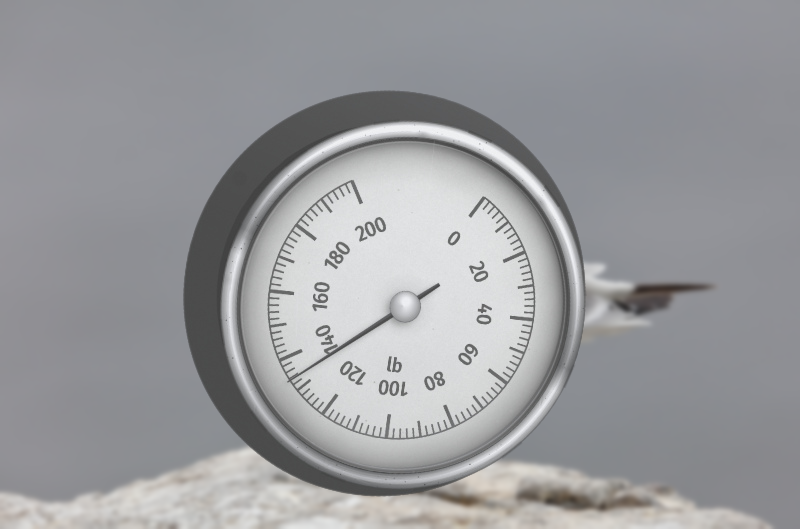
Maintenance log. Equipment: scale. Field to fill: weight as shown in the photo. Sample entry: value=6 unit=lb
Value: value=134 unit=lb
